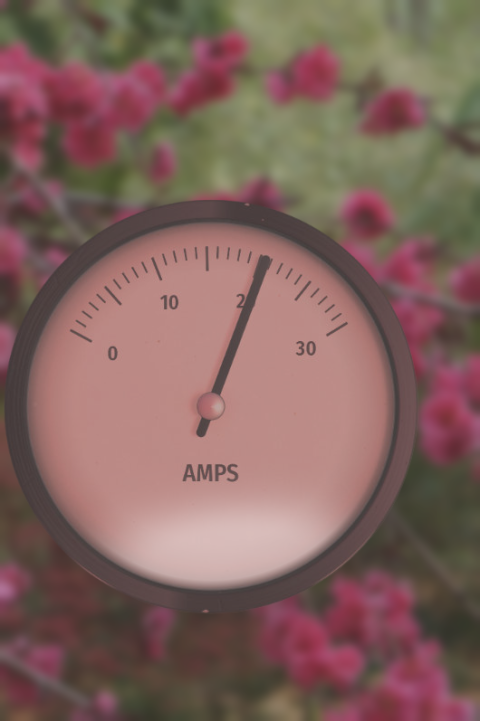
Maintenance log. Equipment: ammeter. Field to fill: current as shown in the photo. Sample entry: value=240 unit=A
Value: value=20.5 unit=A
